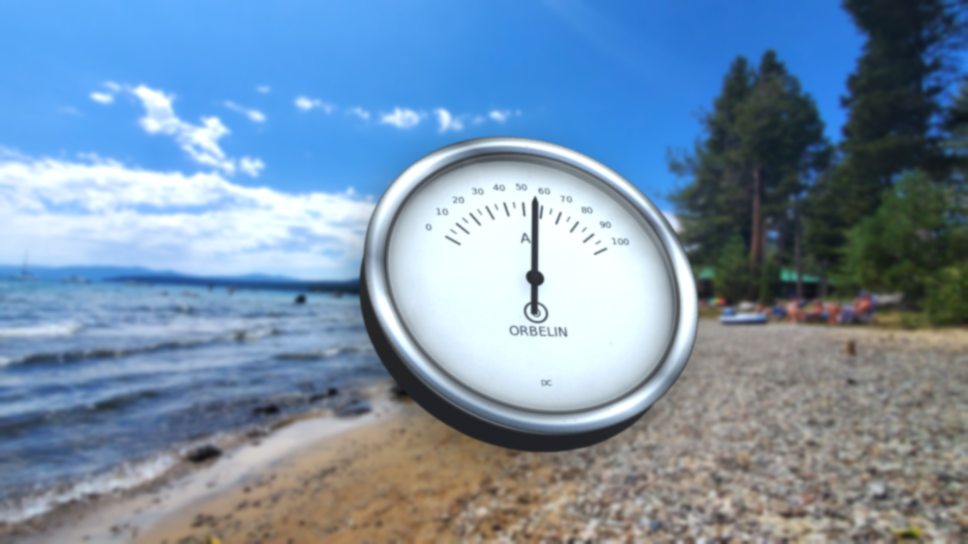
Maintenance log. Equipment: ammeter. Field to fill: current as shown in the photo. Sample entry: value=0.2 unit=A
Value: value=55 unit=A
